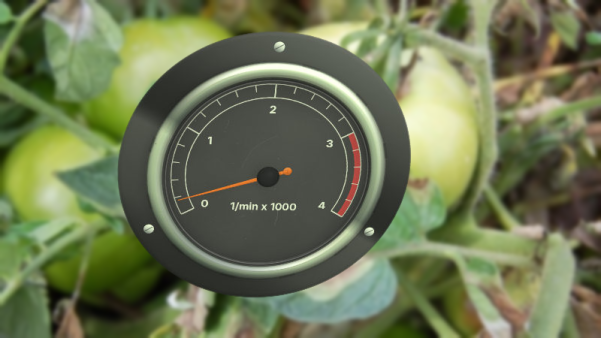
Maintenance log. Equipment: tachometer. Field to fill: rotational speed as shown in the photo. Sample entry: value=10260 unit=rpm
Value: value=200 unit=rpm
